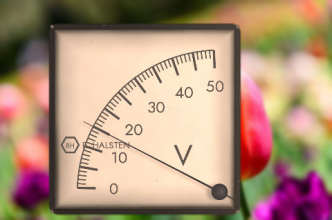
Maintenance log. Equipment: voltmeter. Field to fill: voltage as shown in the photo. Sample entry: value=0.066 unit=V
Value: value=15 unit=V
